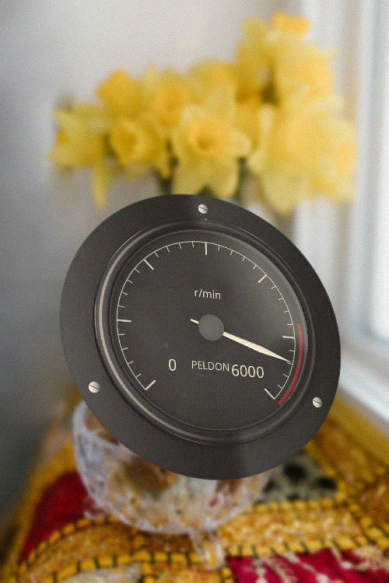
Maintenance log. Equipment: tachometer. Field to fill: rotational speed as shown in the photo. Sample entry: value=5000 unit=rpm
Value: value=5400 unit=rpm
